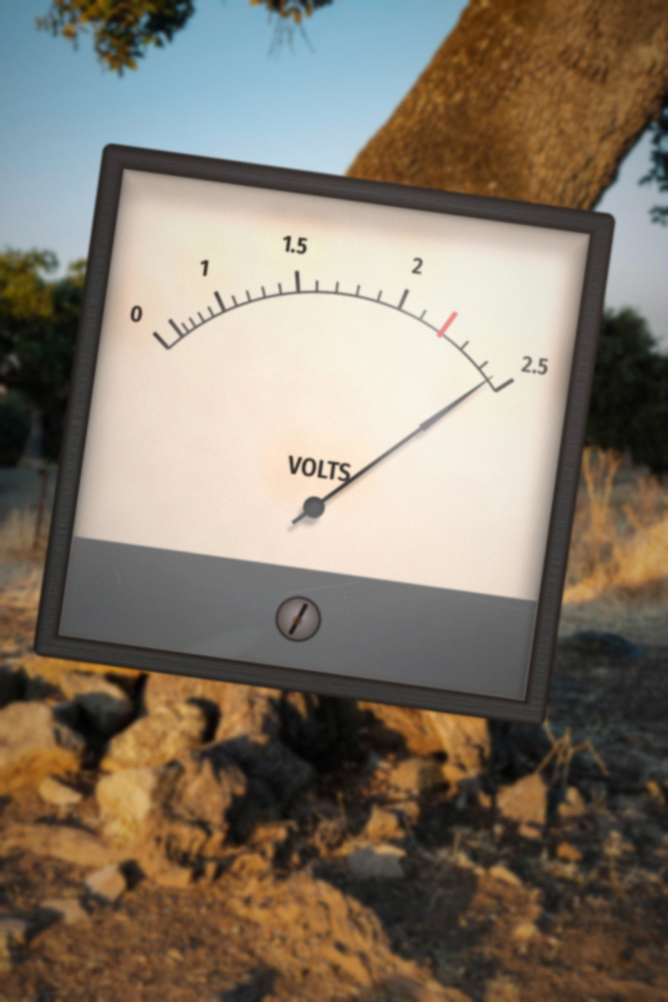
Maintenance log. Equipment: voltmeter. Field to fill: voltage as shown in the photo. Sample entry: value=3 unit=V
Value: value=2.45 unit=V
